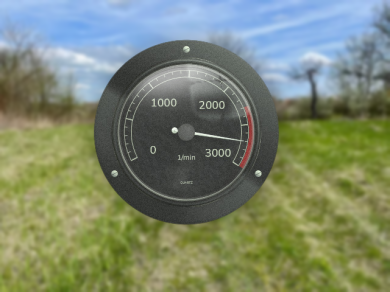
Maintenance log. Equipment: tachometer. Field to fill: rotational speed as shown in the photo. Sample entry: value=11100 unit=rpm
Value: value=2700 unit=rpm
